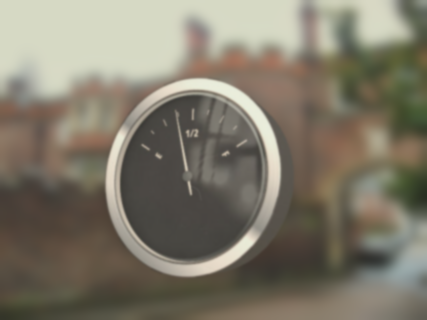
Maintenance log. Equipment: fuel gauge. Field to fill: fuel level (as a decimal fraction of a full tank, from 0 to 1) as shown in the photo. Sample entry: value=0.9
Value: value=0.375
